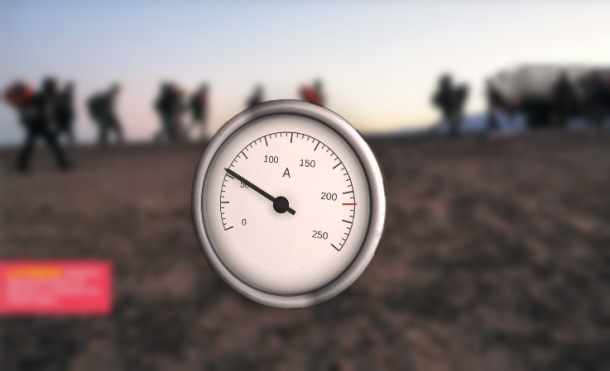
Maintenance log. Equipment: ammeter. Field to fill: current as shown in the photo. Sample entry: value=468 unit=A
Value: value=55 unit=A
